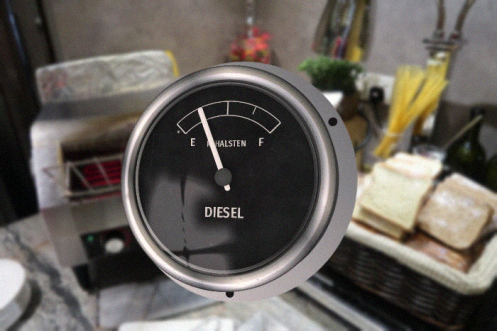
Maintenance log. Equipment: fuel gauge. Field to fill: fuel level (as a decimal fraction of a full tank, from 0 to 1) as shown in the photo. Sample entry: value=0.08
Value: value=0.25
